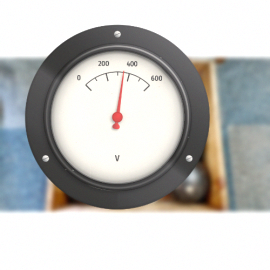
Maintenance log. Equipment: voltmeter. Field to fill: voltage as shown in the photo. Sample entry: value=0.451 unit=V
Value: value=350 unit=V
